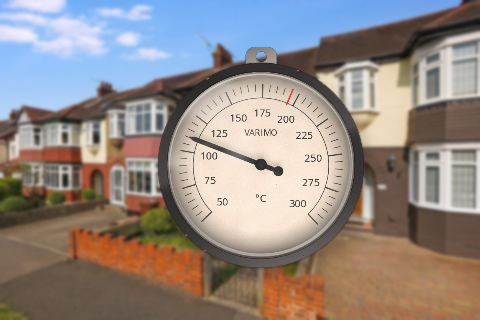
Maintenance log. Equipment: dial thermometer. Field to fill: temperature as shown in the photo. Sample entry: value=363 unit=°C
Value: value=110 unit=°C
